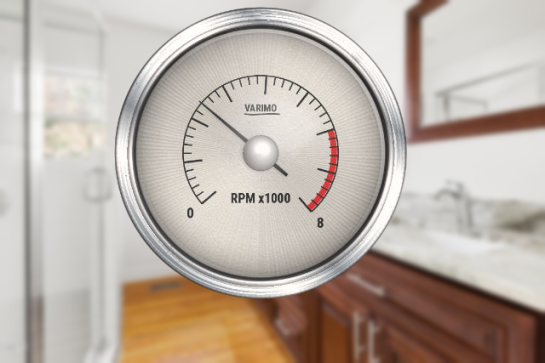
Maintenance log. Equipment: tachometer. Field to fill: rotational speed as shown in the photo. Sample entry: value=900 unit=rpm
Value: value=2400 unit=rpm
